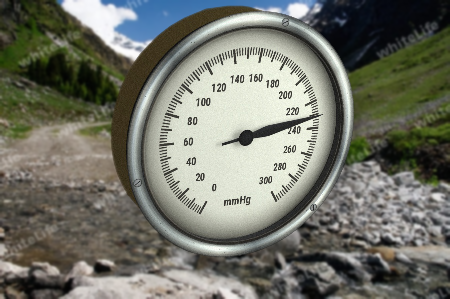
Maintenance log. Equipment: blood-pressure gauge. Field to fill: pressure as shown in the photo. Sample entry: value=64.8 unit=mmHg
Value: value=230 unit=mmHg
